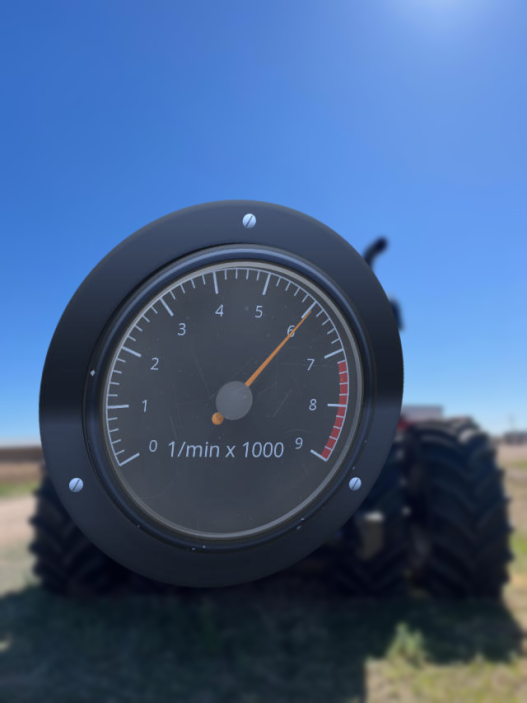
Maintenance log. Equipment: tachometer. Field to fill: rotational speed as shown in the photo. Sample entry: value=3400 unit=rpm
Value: value=6000 unit=rpm
